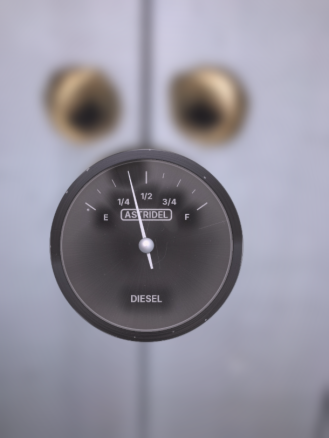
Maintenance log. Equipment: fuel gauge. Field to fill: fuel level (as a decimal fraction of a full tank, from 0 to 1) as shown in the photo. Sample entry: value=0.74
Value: value=0.375
